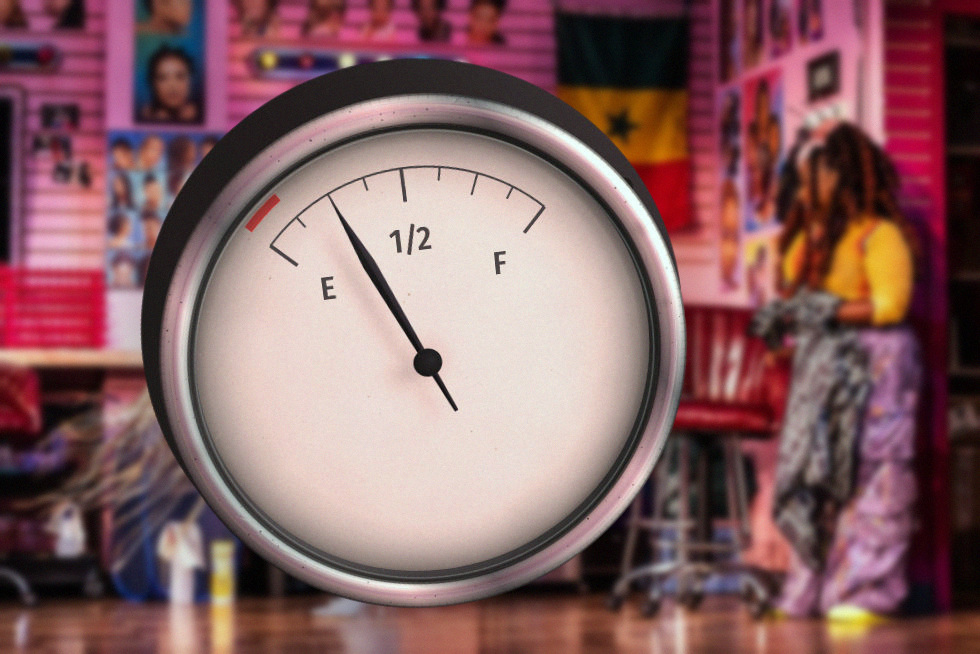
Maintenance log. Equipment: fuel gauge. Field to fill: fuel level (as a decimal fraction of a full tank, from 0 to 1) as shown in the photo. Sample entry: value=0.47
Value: value=0.25
